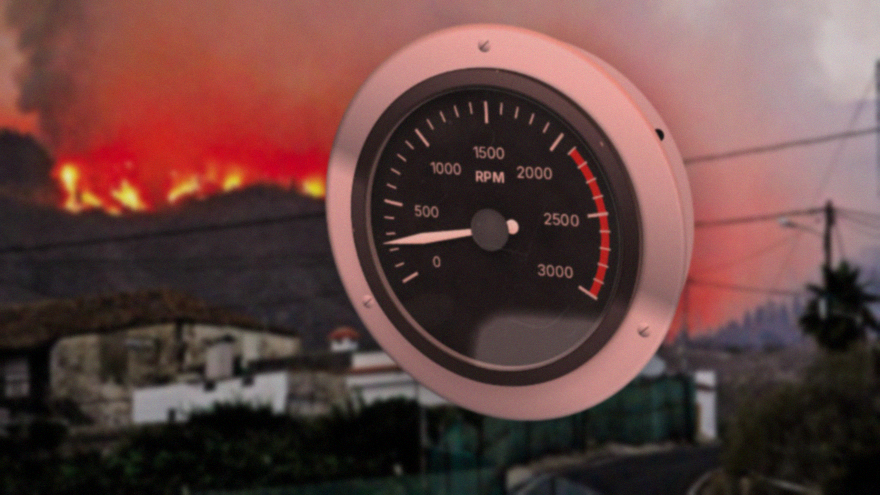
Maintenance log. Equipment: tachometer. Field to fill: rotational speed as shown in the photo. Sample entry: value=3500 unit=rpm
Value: value=250 unit=rpm
